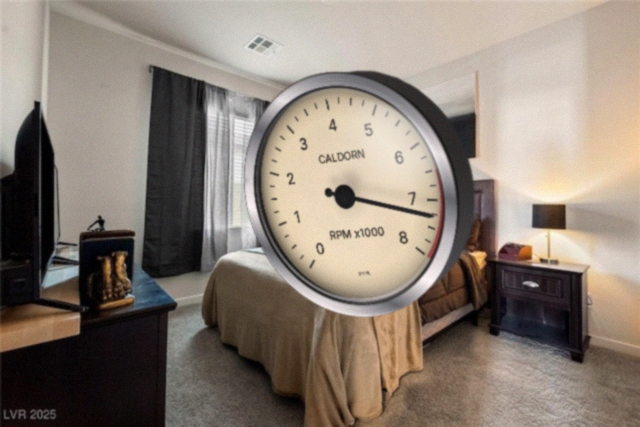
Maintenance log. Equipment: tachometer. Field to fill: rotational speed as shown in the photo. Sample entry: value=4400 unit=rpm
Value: value=7250 unit=rpm
